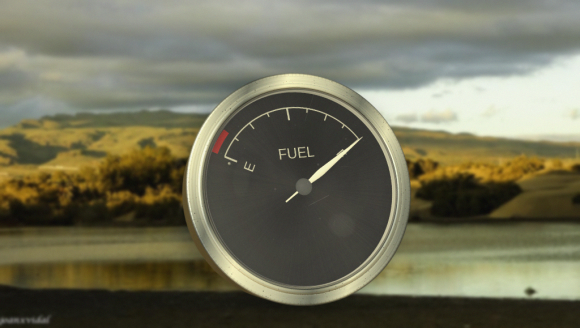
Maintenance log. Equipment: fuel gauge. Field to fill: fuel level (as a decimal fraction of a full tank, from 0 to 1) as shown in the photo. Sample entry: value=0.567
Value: value=1
